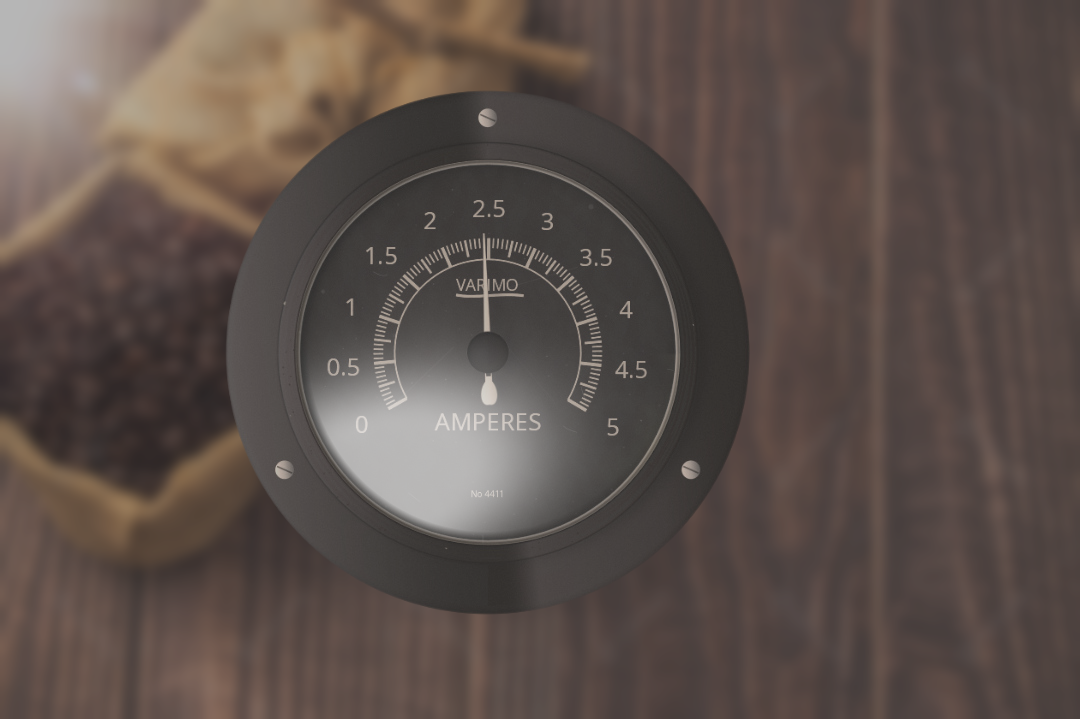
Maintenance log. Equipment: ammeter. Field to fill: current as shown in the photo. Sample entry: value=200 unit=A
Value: value=2.45 unit=A
